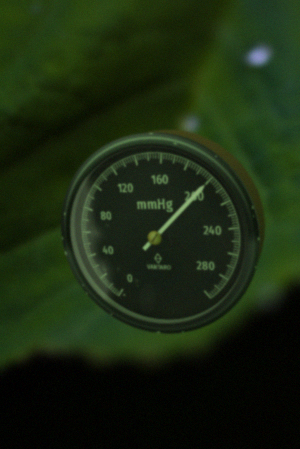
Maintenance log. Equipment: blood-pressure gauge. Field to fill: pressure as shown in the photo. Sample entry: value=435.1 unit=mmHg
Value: value=200 unit=mmHg
